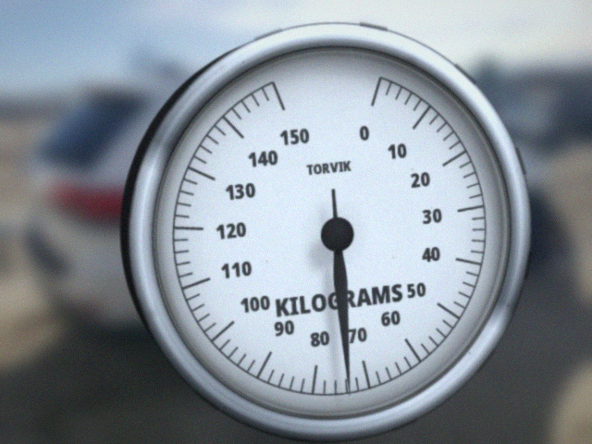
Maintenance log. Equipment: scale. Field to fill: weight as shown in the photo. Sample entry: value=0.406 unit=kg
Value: value=74 unit=kg
